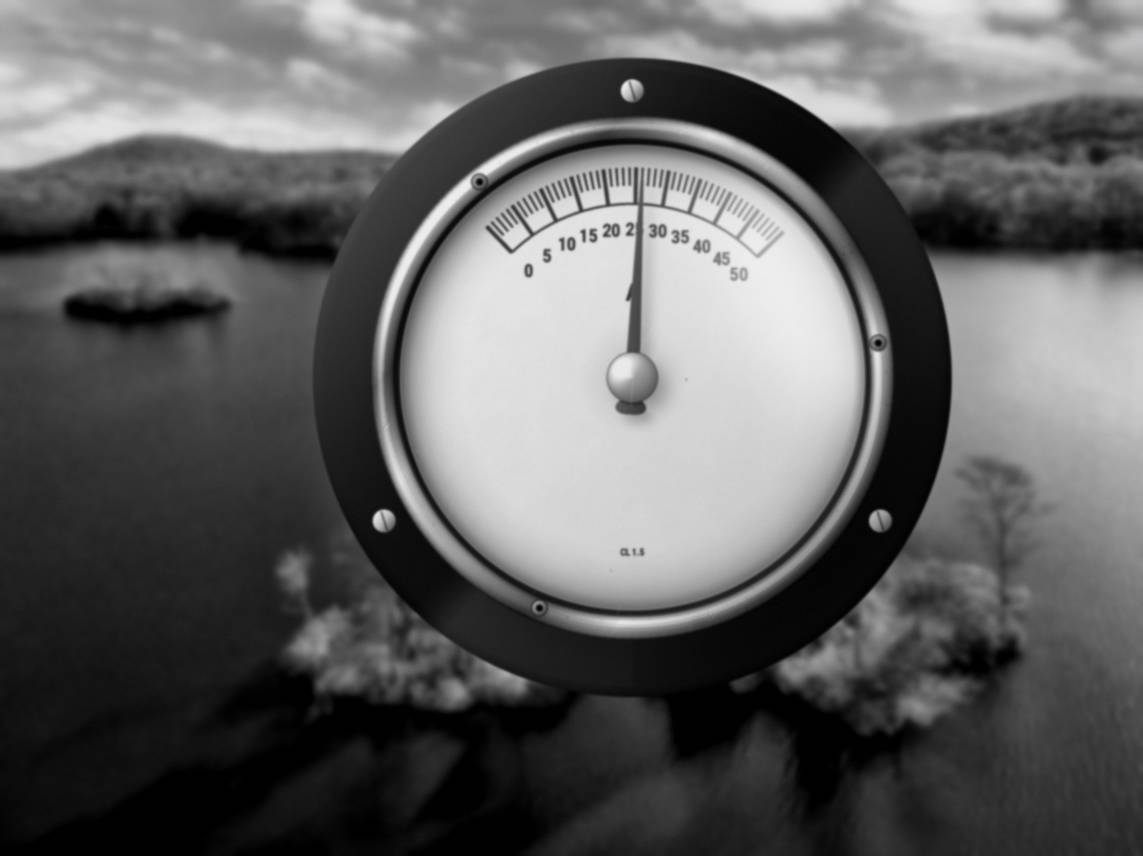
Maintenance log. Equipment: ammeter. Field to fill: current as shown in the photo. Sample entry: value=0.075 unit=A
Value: value=26 unit=A
